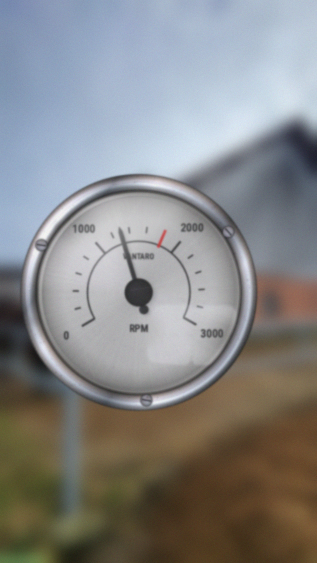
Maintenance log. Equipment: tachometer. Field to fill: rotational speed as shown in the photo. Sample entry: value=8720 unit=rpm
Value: value=1300 unit=rpm
